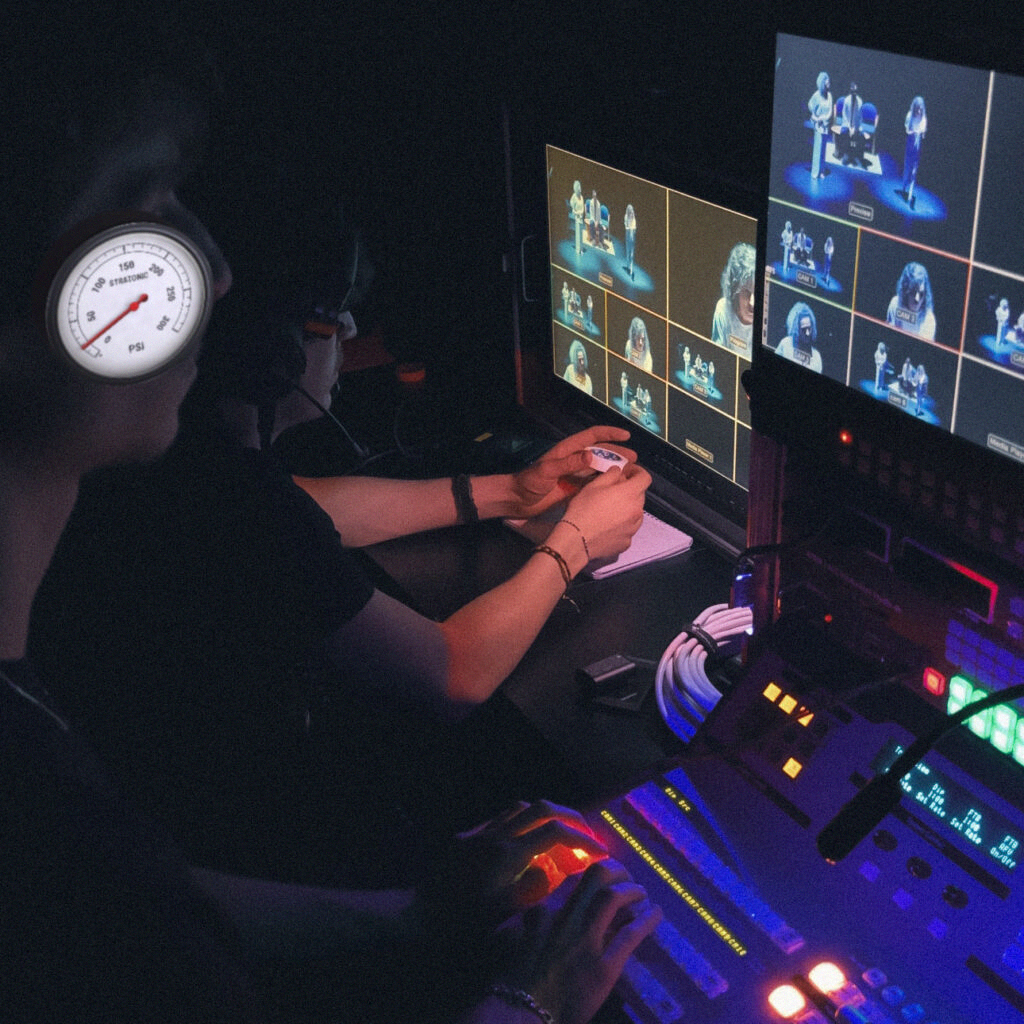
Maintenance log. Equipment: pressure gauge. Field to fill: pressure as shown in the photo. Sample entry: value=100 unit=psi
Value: value=20 unit=psi
